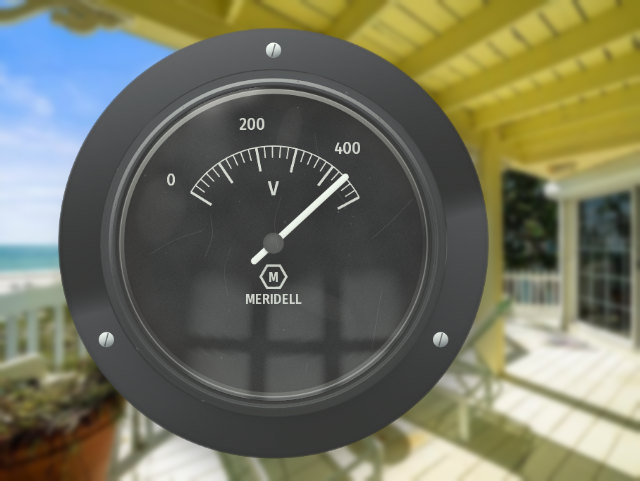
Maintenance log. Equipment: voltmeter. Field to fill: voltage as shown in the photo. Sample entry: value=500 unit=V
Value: value=440 unit=V
